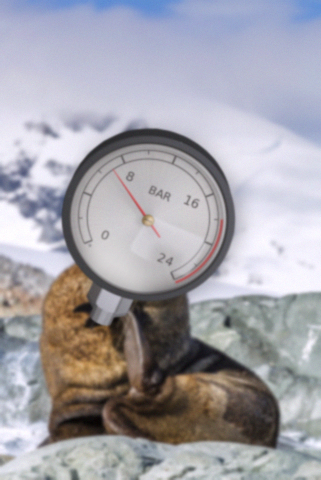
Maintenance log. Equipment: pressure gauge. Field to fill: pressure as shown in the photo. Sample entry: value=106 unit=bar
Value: value=7 unit=bar
